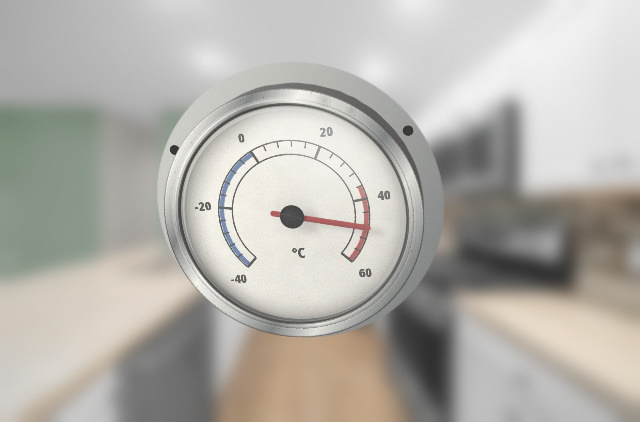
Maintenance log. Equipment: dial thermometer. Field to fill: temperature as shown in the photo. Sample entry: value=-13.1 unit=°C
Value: value=48 unit=°C
